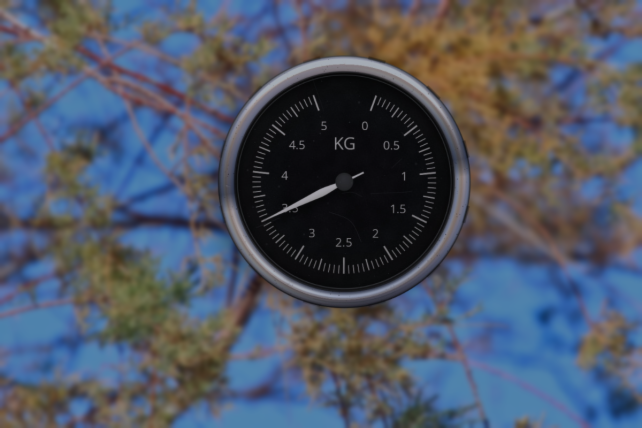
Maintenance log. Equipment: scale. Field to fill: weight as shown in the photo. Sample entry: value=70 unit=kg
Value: value=3.5 unit=kg
